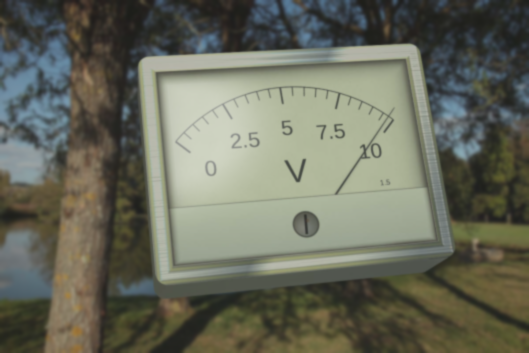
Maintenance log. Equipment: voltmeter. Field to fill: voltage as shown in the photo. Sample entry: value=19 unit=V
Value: value=9.75 unit=V
